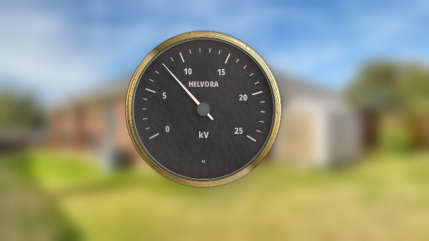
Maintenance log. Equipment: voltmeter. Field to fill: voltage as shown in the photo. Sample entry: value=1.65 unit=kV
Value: value=8 unit=kV
